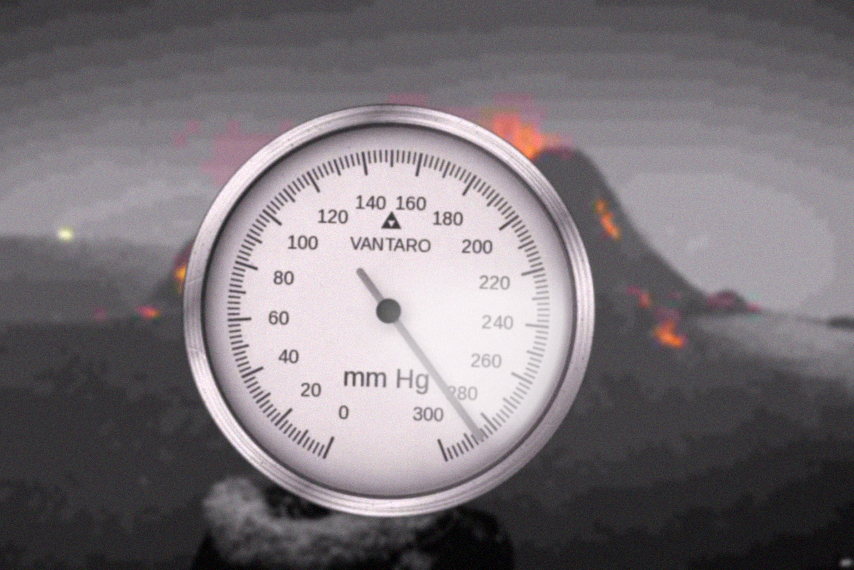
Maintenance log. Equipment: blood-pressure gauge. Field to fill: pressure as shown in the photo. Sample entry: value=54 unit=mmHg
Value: value=286 unit=mmHg
